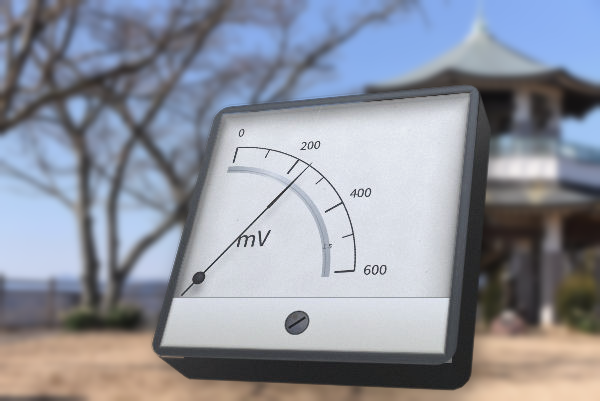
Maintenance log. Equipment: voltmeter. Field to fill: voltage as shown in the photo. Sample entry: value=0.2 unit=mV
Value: value=250 unit=mV
